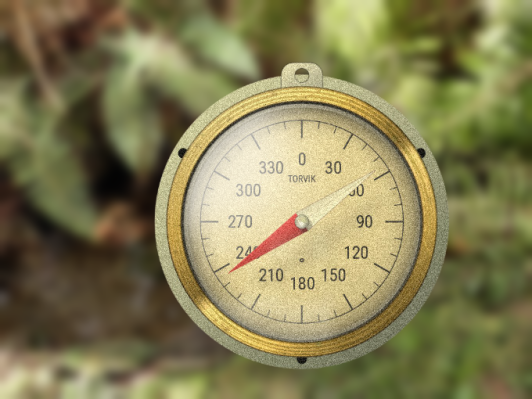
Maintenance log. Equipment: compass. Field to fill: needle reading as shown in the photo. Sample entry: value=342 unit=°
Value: value=235 unit=°
